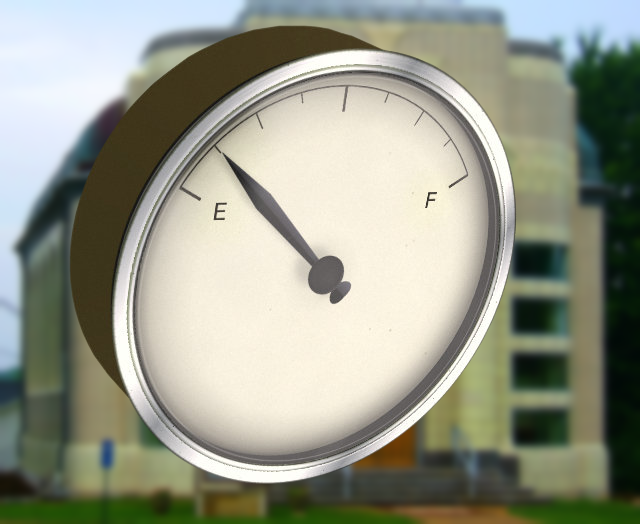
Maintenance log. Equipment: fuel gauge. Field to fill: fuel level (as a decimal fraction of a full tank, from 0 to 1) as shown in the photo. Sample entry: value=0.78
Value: value=0.125
